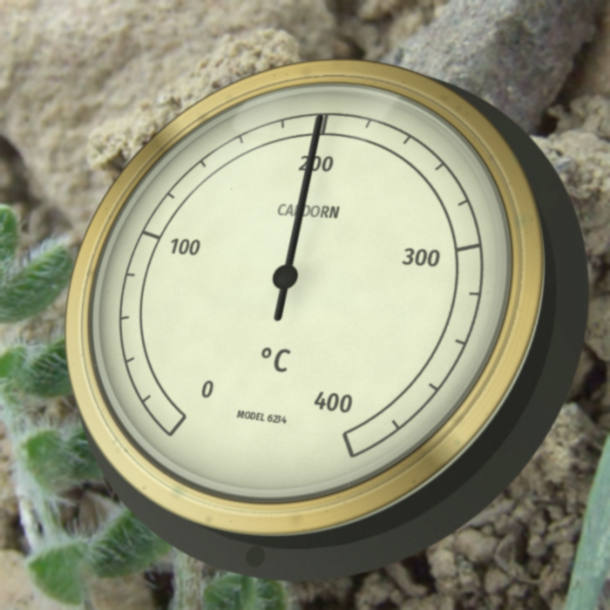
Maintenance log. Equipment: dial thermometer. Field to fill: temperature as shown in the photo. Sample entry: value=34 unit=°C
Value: value=200 unit=°C
